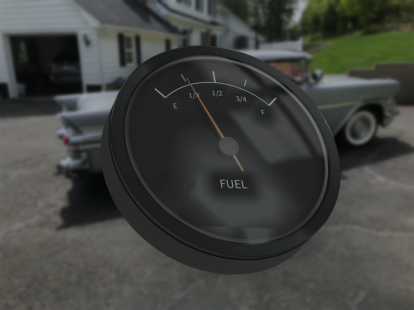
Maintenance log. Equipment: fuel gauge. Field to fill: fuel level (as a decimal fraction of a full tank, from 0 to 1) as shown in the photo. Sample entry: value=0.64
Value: value=0.25
